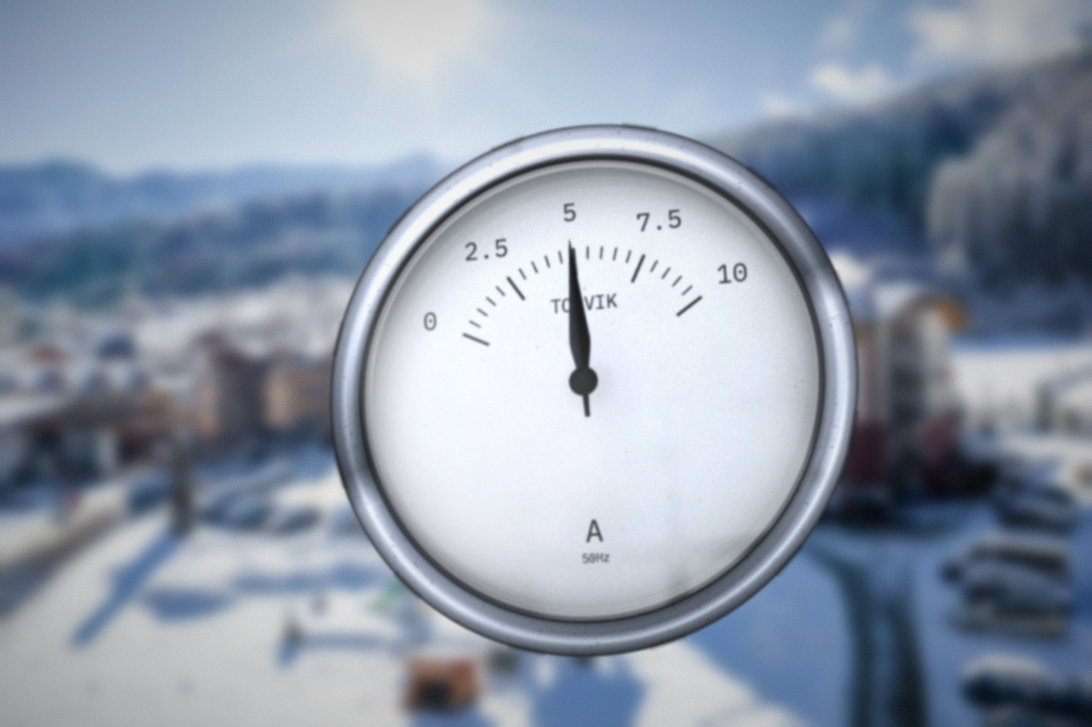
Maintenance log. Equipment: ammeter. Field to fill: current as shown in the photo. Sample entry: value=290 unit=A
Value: value=5 unit=A
